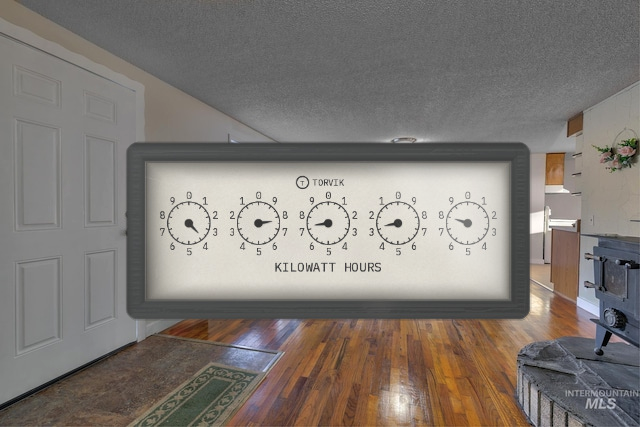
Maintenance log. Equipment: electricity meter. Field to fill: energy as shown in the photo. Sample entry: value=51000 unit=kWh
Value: value=37728 unit=kWh
